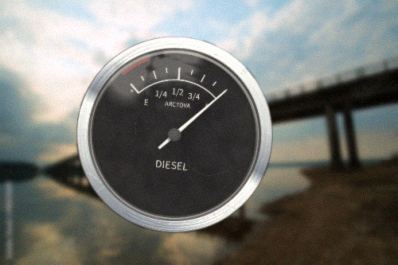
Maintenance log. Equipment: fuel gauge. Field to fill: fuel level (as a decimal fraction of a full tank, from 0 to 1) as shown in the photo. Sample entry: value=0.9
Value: value=1
